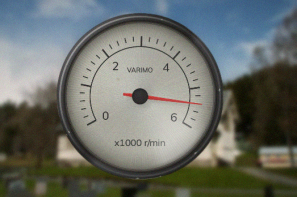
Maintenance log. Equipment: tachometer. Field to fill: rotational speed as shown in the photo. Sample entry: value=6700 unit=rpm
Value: value=5400 unit=rpm
